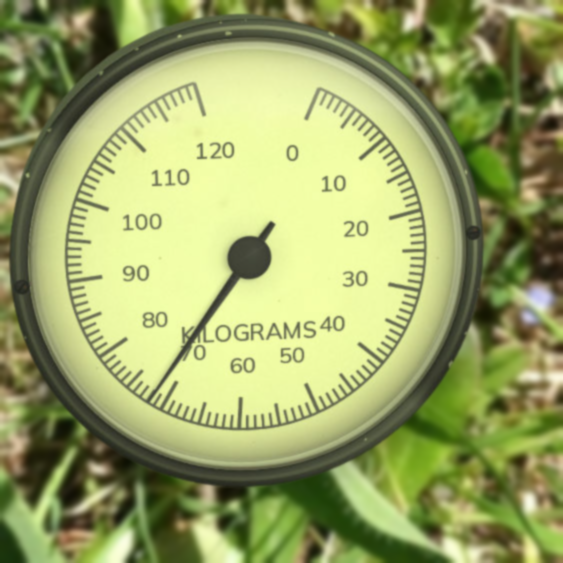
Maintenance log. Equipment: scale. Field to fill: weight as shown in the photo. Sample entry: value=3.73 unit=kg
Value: value=72 unit=kg
